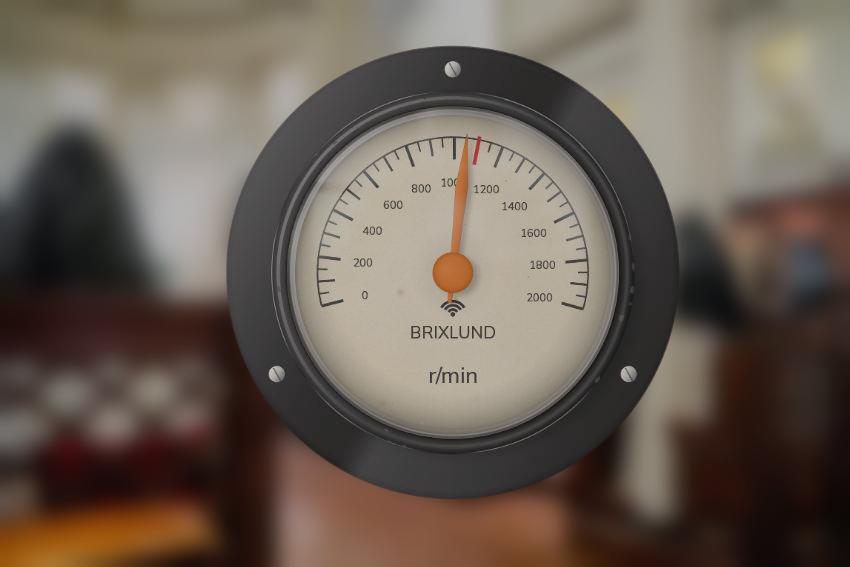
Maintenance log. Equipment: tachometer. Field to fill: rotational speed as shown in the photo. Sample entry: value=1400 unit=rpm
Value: value=1050 unit=rpm
